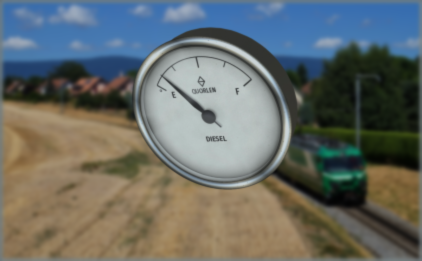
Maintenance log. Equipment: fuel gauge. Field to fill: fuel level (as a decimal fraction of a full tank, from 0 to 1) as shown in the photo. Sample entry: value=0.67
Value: value=0.125
